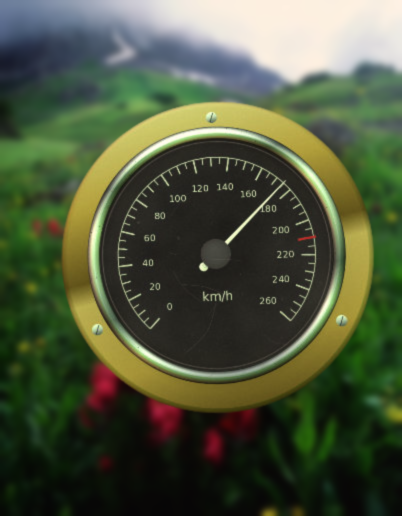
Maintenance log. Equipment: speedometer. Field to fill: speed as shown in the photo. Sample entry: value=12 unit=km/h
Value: value=175 unit=km/h
